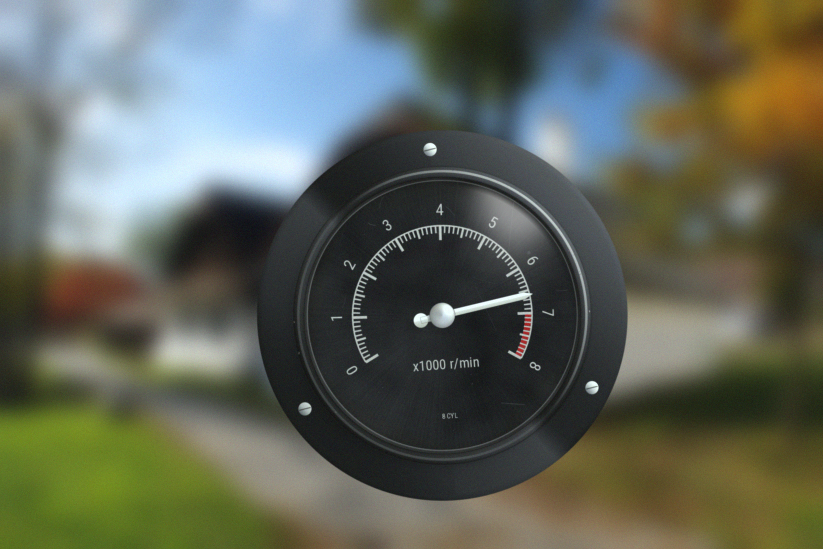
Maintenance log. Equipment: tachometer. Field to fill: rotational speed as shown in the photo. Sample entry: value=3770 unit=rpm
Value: value=6600 unit=rpm
